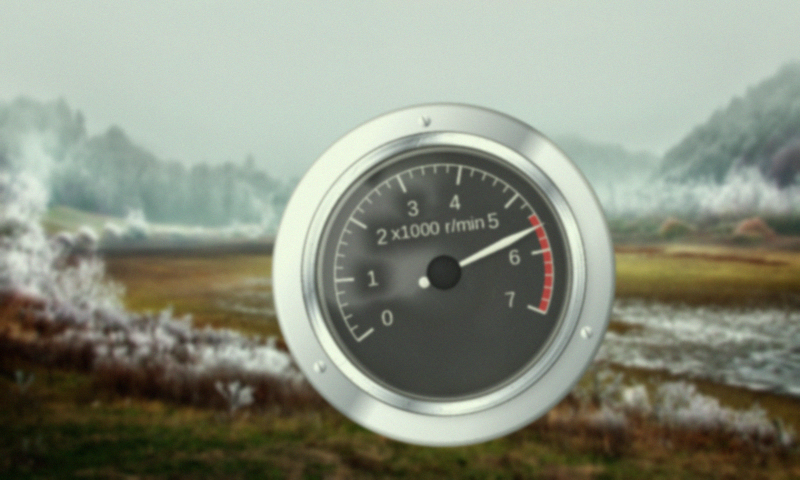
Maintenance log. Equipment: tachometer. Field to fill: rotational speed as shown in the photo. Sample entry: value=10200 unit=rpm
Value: value=5600 unit=rpm
